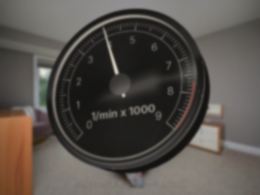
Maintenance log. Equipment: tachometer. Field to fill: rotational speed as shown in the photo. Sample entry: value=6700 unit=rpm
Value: value=4000 unit=rpm
